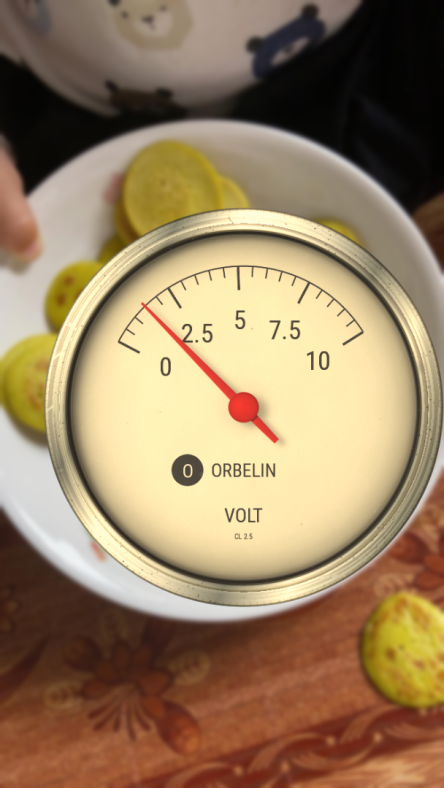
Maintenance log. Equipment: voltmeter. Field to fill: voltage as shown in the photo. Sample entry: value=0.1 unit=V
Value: value=1.5 unit=V
